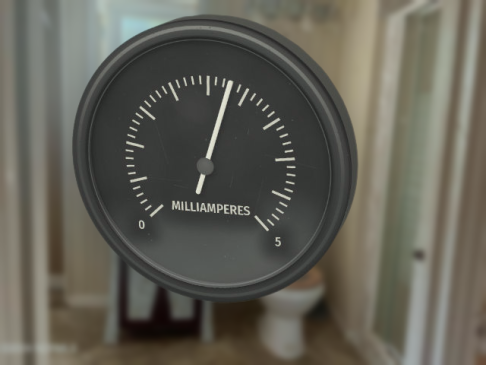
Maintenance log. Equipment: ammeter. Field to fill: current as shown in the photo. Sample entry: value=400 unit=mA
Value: value=2.8 unit=mA
